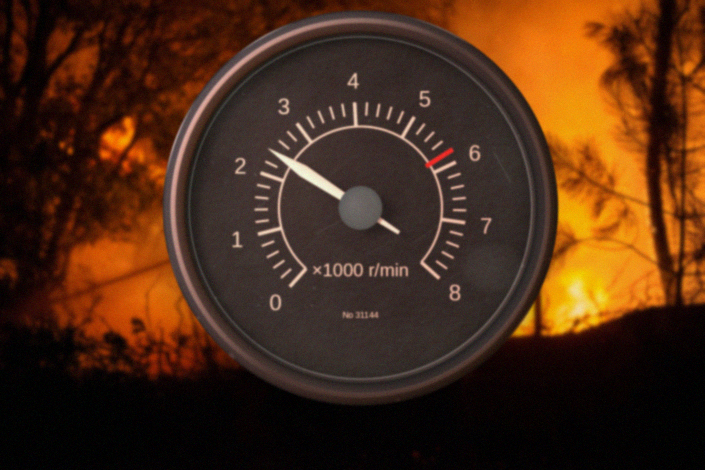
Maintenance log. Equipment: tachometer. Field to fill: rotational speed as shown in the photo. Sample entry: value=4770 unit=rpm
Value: value=2400 unit=rpm
